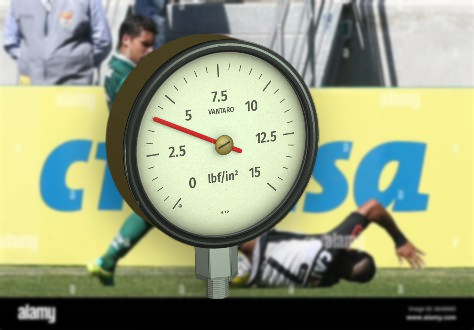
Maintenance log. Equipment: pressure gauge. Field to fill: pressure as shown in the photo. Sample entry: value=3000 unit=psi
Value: value=4 unit=psi
